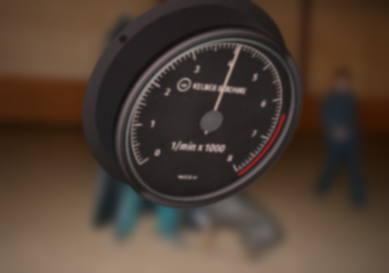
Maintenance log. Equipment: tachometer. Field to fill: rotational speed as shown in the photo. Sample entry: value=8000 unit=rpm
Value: value=4000 unit=rpm
